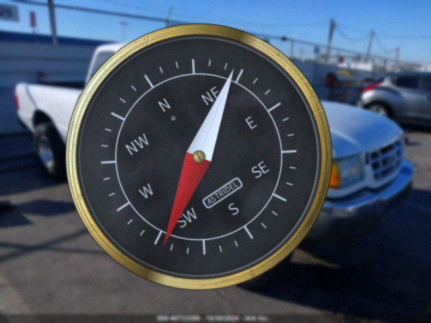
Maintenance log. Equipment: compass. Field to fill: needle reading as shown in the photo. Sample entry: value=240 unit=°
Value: value=235 unit=°
